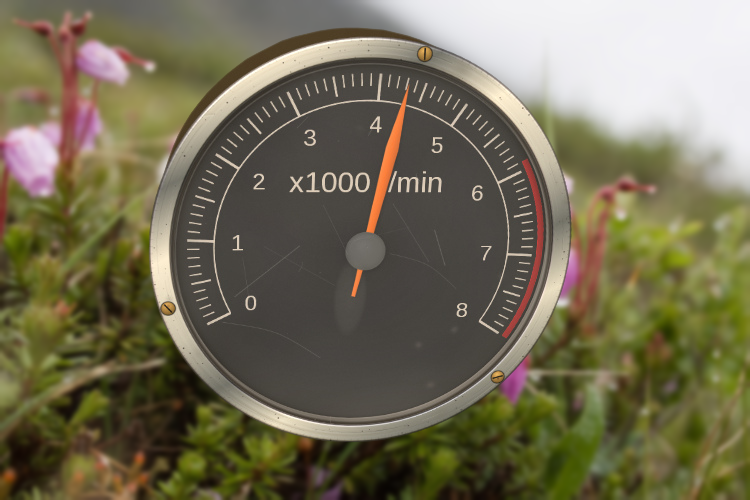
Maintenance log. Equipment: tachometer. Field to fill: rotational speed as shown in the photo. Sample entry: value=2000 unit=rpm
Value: value=4300 unit=rpm
